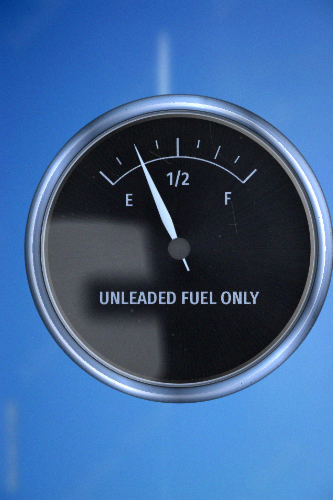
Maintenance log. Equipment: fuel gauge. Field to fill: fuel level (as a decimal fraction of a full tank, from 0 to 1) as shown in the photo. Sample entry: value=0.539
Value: value=0.25
